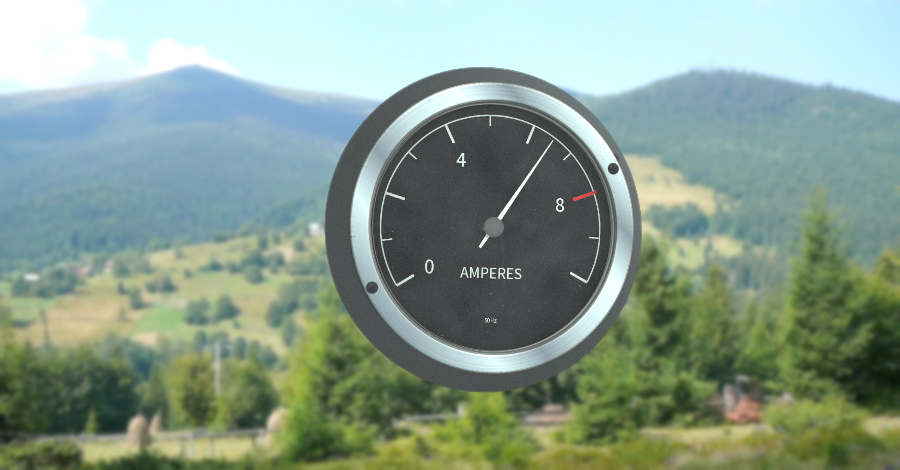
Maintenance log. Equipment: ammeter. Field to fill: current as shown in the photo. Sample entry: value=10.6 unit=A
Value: value=6.5 unit=A
